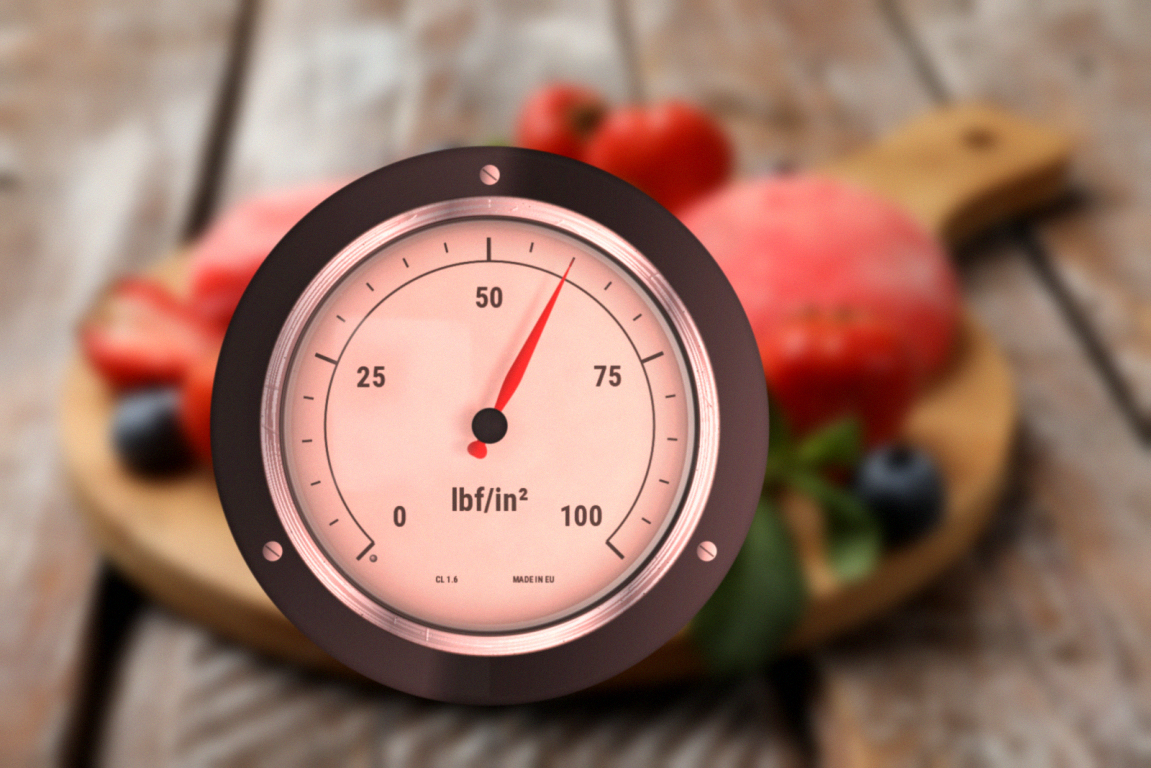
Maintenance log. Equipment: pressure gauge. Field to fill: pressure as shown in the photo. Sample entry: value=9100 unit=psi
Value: value=60 unit=psi
